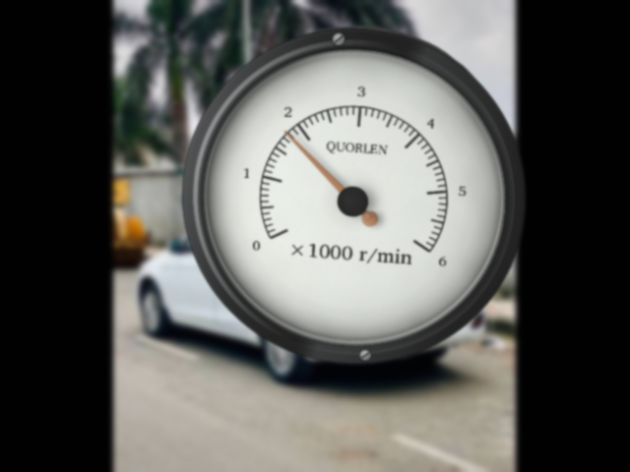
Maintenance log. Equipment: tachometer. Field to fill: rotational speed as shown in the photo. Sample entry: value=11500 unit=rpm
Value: value=1800 unit=rpm
